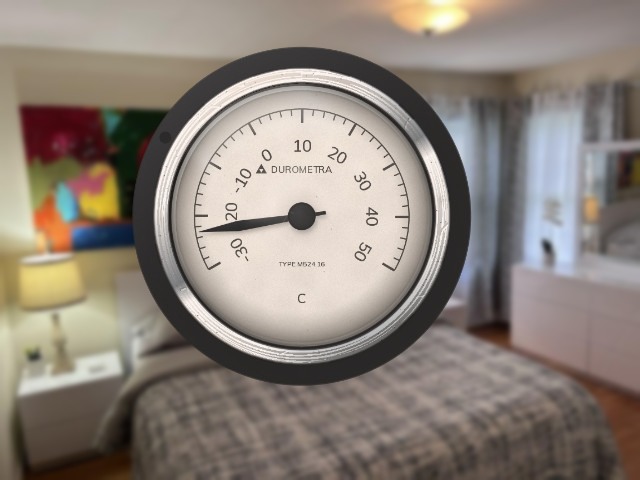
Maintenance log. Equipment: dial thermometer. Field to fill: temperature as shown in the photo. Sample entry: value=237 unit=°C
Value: value=-23 unit=°C
